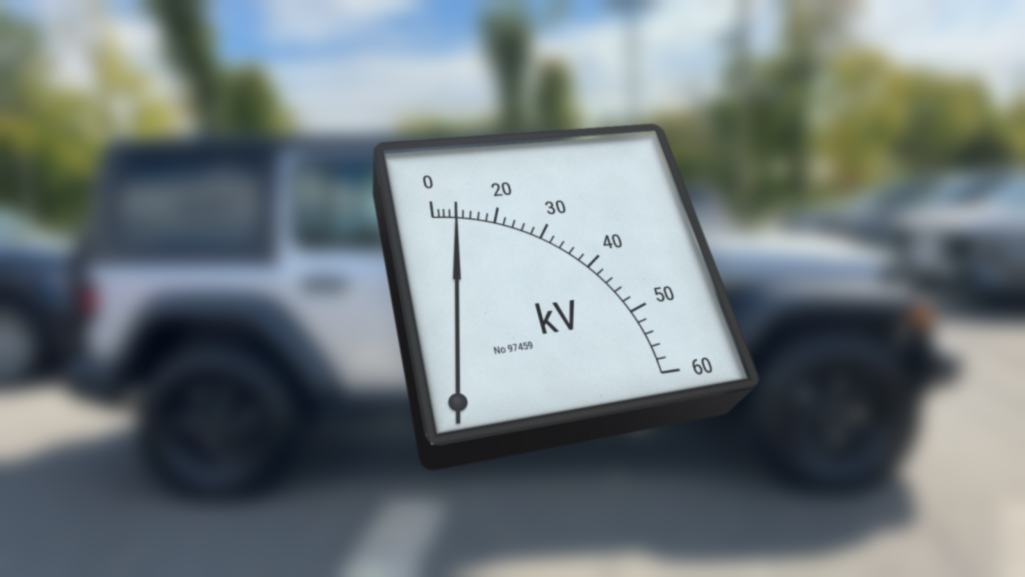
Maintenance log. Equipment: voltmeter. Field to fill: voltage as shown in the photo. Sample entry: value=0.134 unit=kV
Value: value=10 unit=kV
